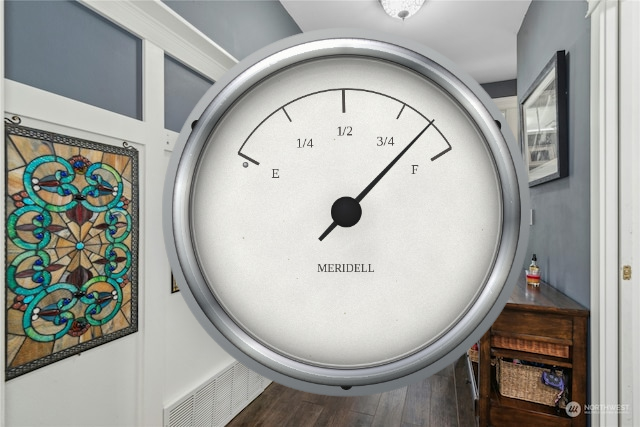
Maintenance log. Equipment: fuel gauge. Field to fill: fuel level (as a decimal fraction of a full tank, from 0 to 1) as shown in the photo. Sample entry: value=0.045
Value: value=0.875
